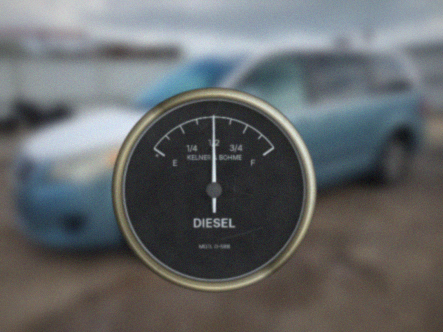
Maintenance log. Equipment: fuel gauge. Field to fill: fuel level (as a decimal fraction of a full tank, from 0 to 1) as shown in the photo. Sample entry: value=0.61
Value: value=0.5
